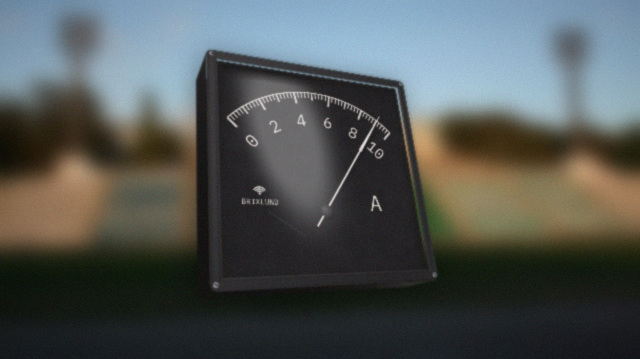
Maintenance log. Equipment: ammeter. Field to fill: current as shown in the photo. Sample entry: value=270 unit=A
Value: value=9 unit=A
